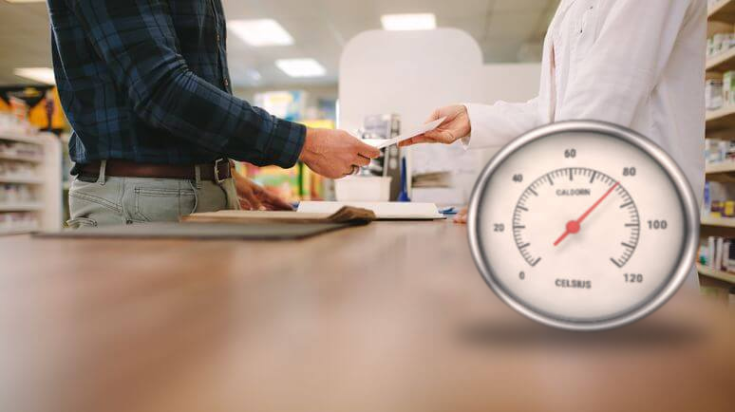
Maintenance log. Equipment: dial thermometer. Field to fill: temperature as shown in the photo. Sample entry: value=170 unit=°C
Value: value=80 unit=°C
